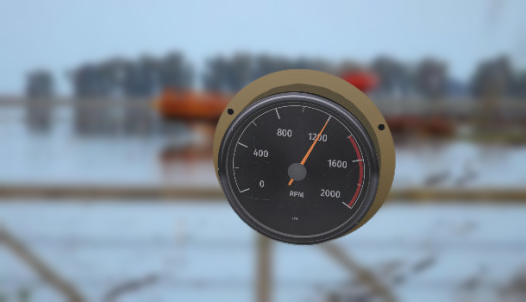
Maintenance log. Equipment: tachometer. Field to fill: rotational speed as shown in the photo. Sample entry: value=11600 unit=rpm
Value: value=1200 unit=rpm
